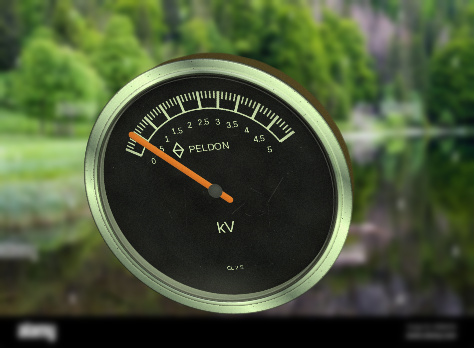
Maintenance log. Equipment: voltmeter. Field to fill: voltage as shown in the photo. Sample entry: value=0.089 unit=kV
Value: value=0.5 unit=kV
